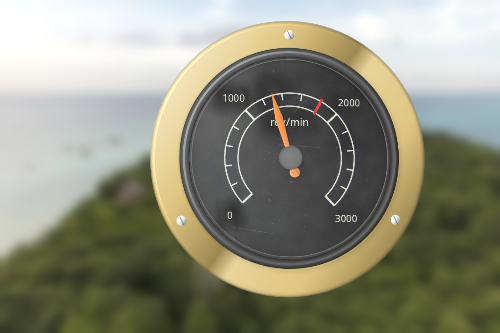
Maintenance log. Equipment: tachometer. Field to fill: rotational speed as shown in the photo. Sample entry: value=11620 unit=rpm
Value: value=1300 unit=rpm
